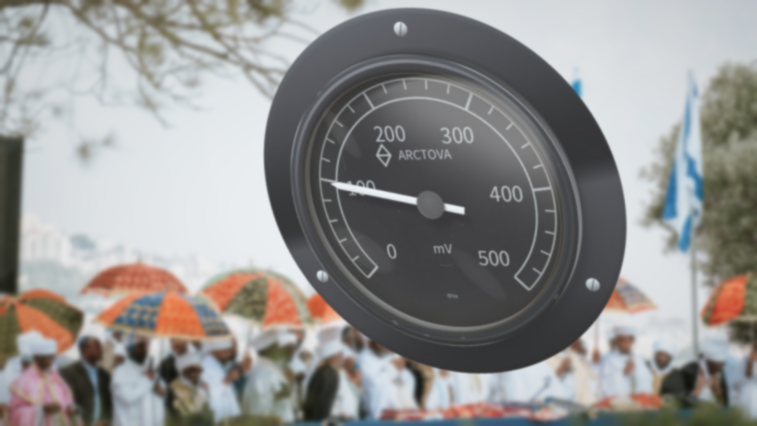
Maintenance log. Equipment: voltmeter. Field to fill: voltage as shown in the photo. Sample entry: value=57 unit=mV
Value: value=100 unit=mV
